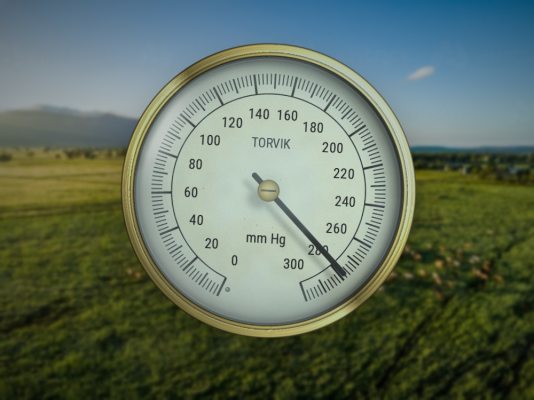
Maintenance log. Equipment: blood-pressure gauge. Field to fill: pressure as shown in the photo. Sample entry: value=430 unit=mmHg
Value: value=278 unit=mmHg
